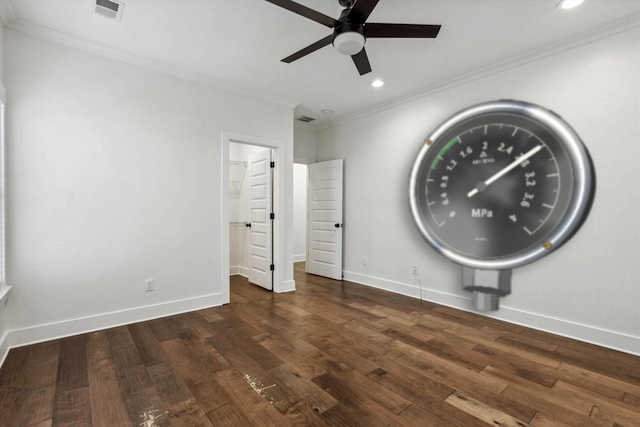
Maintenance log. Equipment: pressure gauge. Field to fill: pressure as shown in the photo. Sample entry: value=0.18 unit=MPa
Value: value=2.8 unit=MPa
